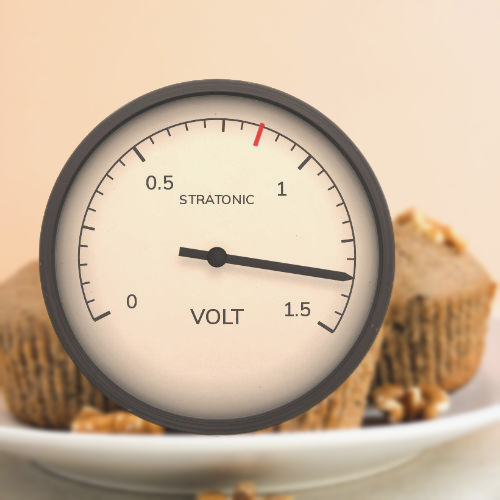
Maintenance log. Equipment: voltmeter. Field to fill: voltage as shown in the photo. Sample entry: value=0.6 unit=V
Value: value=1.35 unit=V
